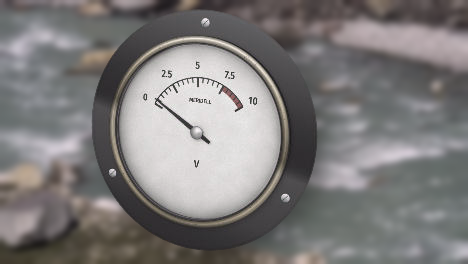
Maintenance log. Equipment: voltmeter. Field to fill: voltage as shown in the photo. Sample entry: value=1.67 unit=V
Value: value=0.5 unit=V
